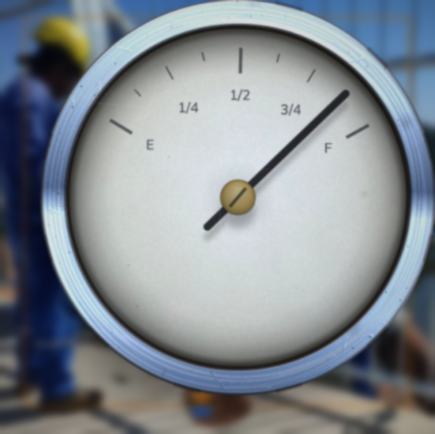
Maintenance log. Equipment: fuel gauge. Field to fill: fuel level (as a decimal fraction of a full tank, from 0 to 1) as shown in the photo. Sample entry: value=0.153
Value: value=0.875
